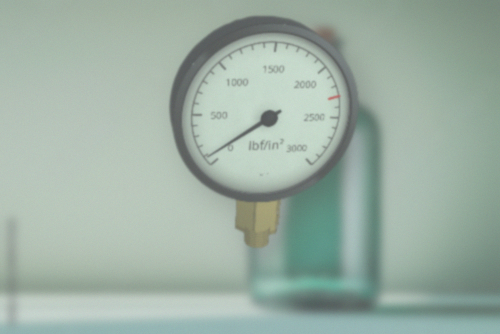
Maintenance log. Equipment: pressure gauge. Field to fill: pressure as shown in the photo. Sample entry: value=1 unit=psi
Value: value=100 unit=psi
